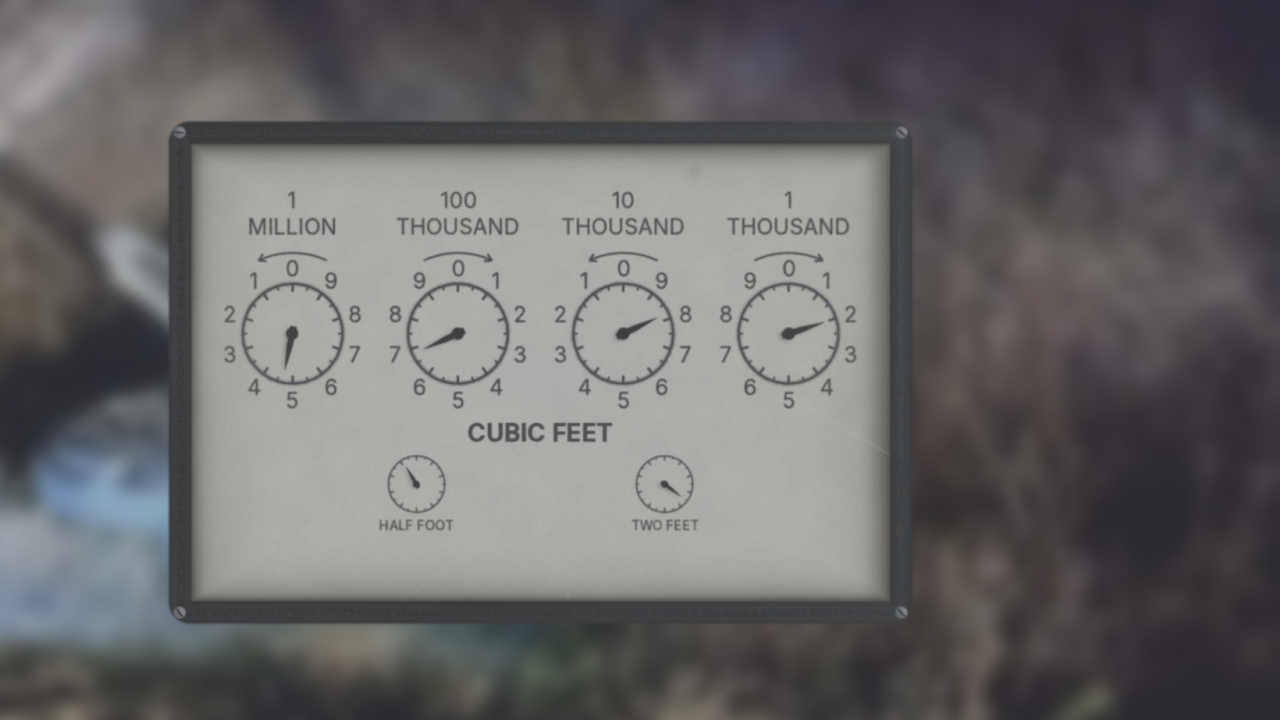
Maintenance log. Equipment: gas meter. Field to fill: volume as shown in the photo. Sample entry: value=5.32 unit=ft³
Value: value=468200 unit=ft³
